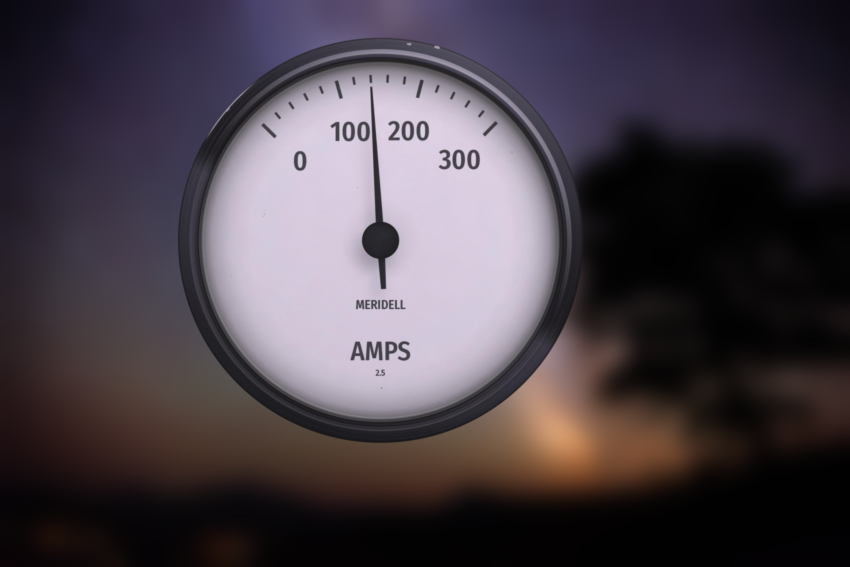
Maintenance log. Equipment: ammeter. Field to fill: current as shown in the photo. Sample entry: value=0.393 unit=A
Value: value=140 unit=A
